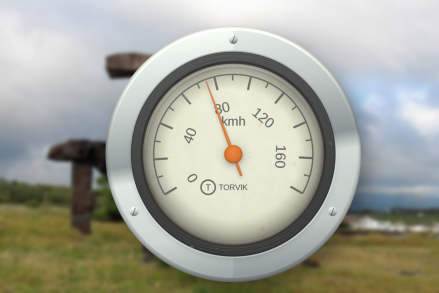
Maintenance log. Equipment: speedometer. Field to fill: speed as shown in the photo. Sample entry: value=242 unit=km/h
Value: value=75 unit=km/h
